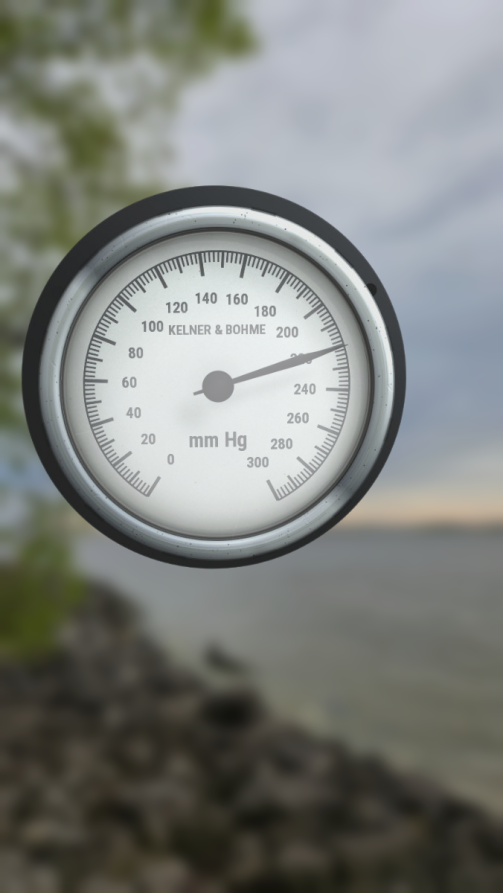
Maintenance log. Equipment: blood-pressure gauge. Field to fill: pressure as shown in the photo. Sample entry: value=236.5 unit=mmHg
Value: value=220 unit=mmHg
